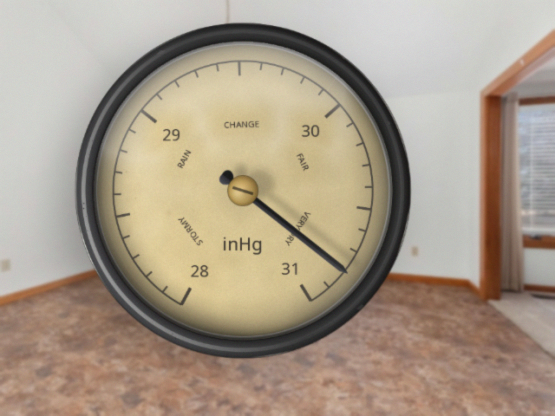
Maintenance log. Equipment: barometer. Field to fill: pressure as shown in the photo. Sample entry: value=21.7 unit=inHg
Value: value=30.8 unit=inHg
